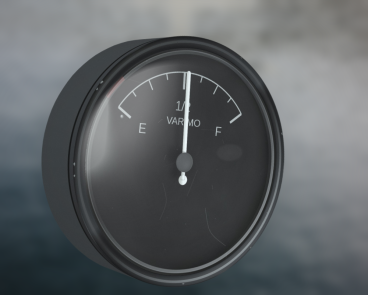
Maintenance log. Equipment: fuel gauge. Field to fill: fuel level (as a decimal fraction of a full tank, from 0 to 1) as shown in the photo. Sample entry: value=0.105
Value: value=0.5
